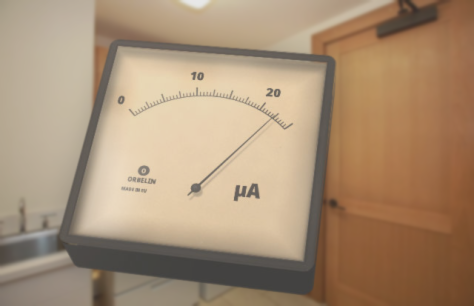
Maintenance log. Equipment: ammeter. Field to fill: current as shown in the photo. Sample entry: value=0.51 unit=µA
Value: value=22.5 unit=µA
